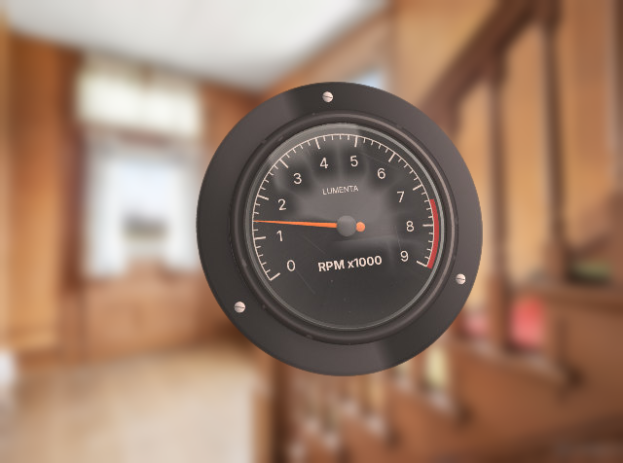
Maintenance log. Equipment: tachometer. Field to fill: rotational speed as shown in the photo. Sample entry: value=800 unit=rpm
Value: value=1400 unit=rpm
